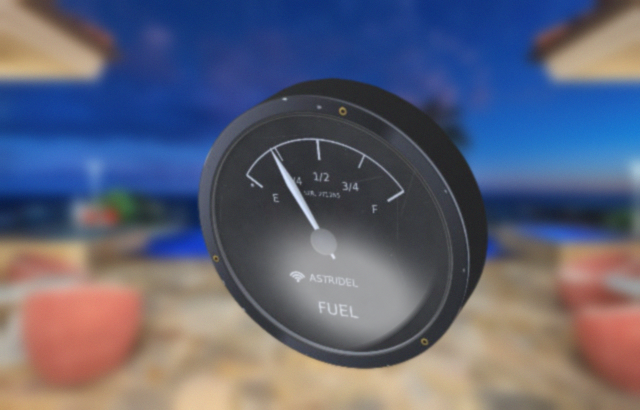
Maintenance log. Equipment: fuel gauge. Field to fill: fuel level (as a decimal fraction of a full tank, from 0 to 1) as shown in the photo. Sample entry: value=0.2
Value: value=0.25
